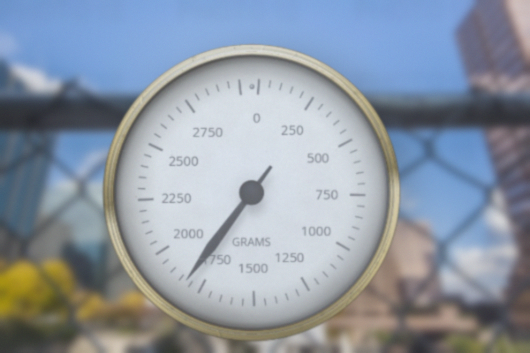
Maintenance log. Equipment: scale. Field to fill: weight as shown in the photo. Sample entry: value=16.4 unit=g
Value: value=1825 unit=g
